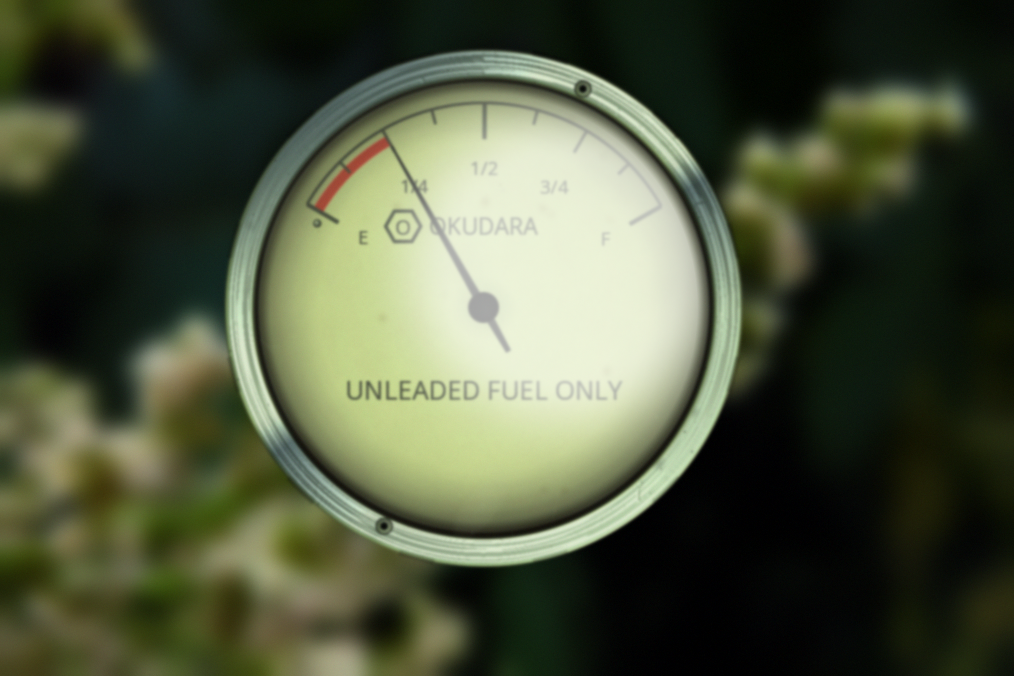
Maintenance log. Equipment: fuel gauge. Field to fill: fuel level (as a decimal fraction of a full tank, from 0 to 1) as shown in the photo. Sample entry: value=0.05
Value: value=0.25
